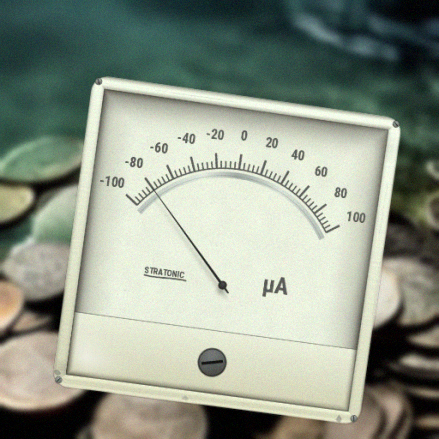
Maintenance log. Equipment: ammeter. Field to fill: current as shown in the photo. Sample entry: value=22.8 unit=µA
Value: value=-80 unit=µA
